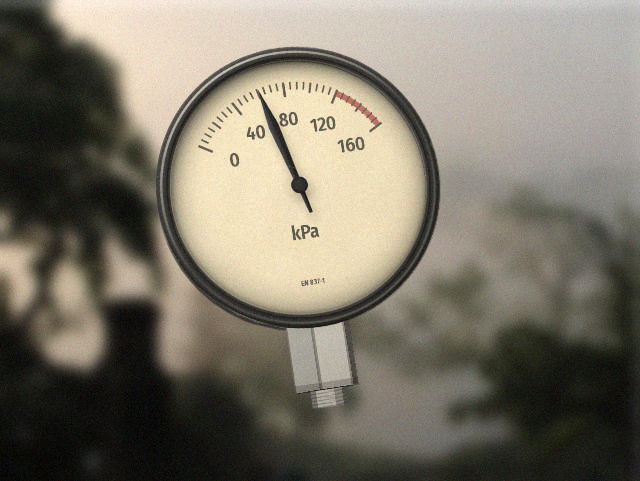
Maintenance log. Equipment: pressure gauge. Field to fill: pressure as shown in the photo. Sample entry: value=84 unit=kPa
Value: value=60 unit=kPa
